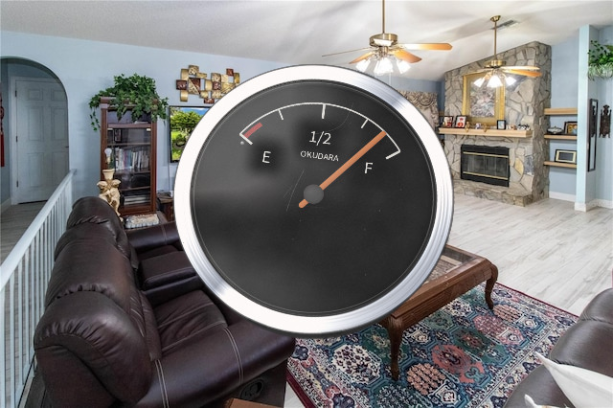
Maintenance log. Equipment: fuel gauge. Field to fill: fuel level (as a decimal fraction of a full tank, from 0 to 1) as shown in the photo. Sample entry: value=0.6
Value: value=0.875
